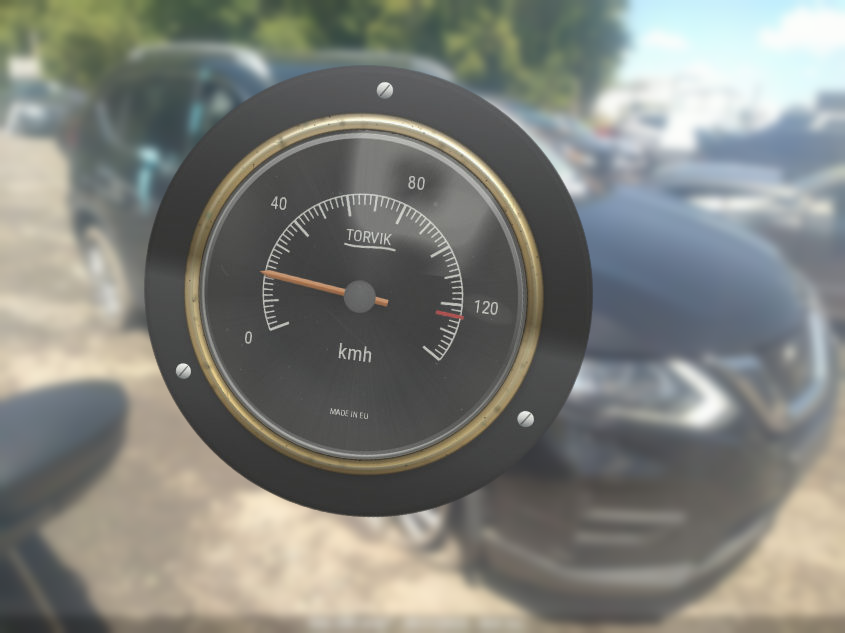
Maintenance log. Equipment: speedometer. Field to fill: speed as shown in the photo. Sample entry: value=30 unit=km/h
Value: value=20 unit=km/h
